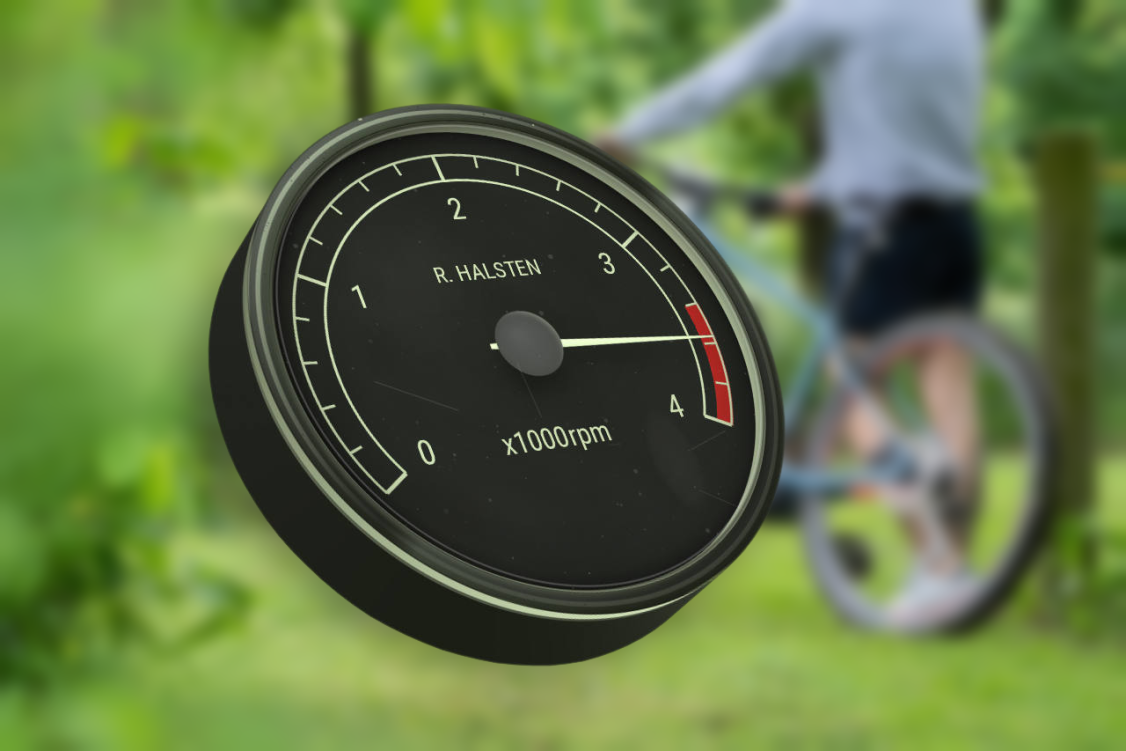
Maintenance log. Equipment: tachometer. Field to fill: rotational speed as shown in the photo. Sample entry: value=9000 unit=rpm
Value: value=3600 unit=rpm
